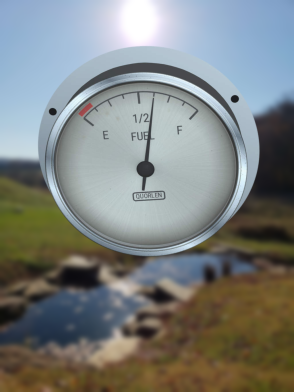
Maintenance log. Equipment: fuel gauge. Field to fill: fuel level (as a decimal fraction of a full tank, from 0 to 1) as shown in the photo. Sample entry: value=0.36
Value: value=0.625
